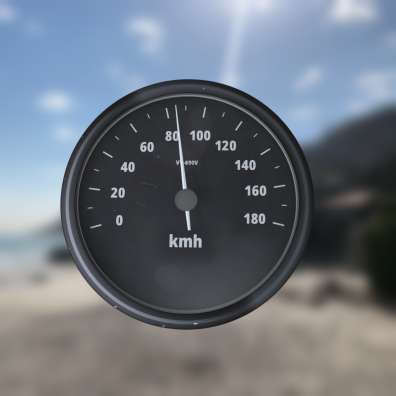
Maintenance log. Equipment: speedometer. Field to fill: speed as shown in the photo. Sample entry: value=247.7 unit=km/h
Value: value=85 unit=km/h
